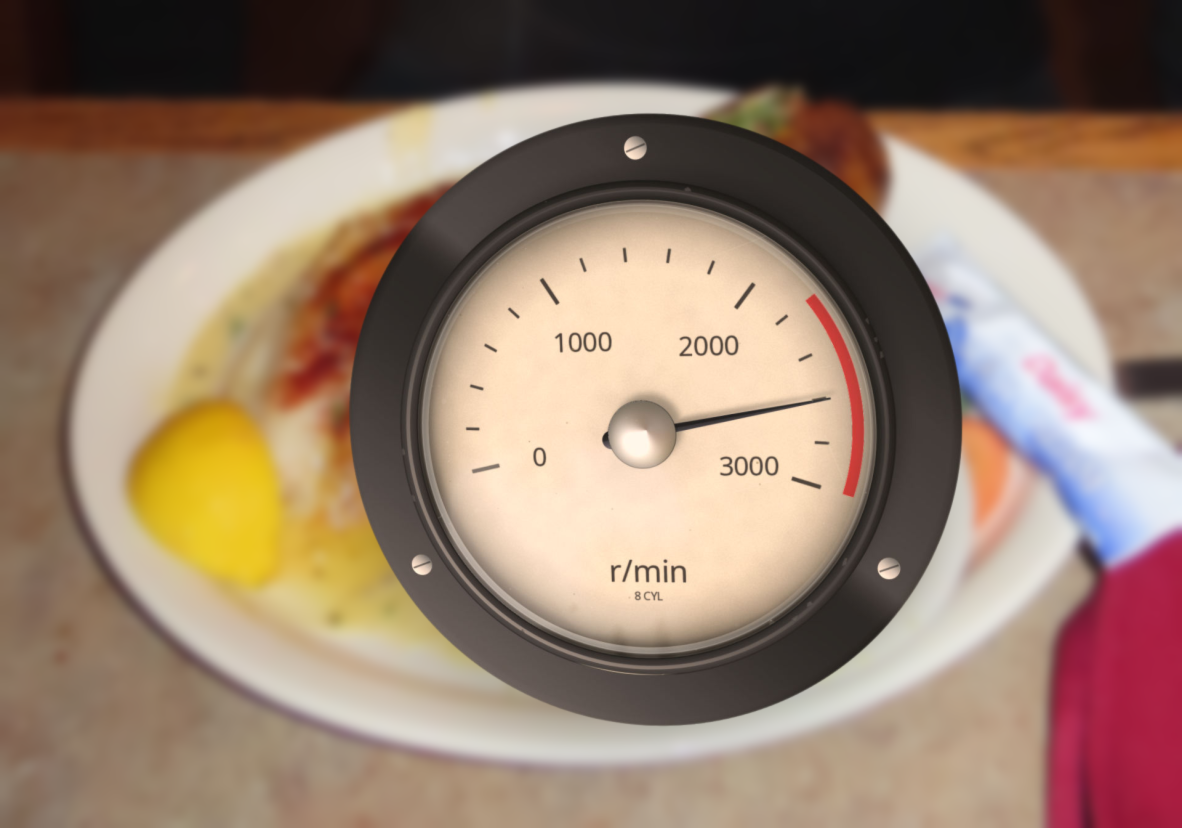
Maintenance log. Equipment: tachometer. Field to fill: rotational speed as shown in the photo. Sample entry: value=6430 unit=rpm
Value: value=2600 unit=rpm
